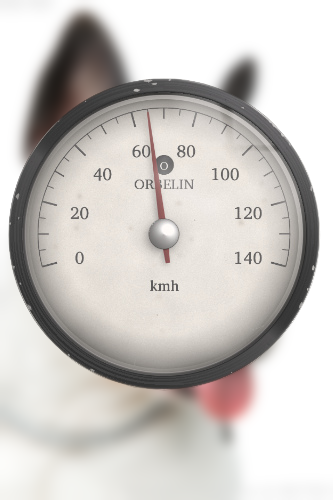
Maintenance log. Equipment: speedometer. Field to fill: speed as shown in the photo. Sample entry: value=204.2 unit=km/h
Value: value=65 unit=km/h
